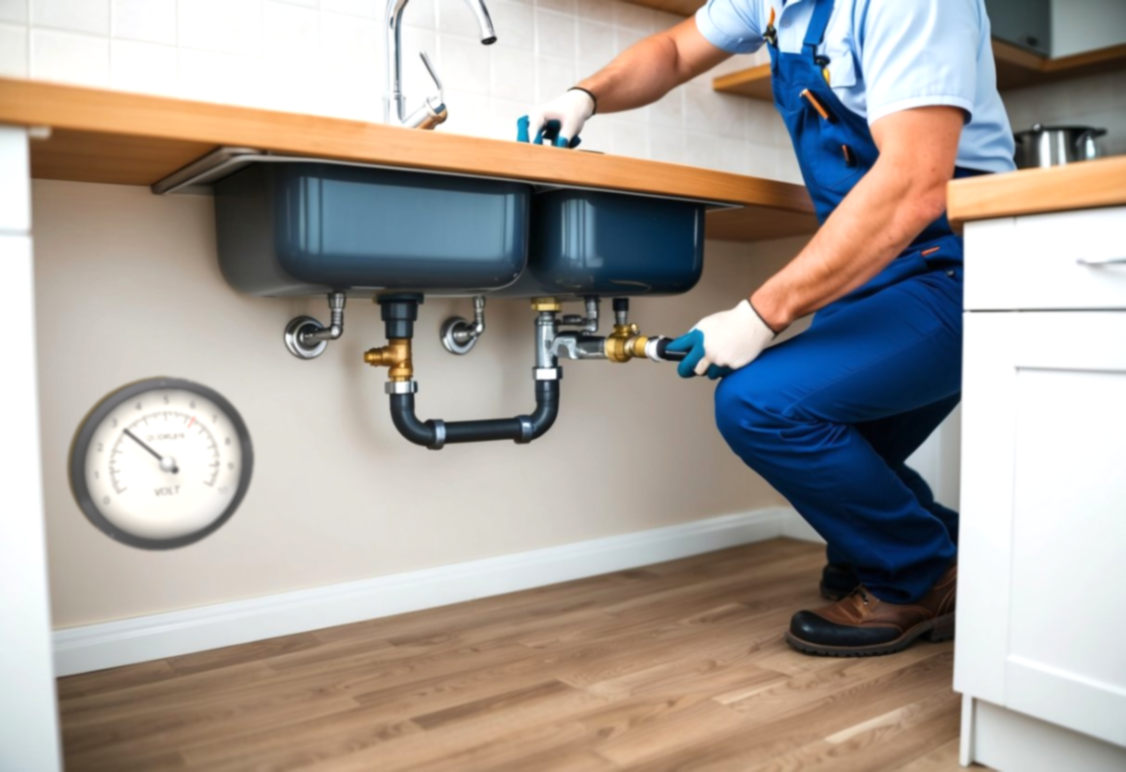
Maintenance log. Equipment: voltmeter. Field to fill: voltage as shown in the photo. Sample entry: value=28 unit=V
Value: value=3 unit=V
